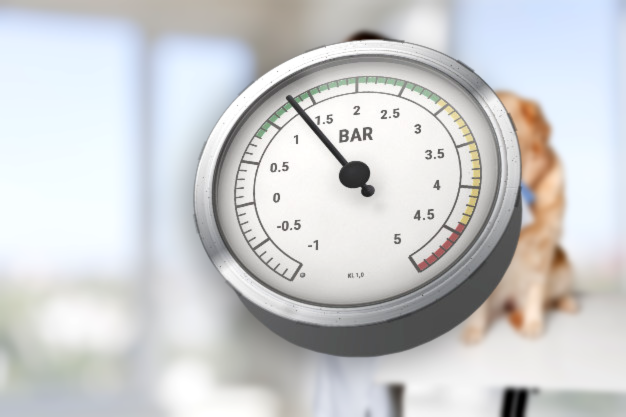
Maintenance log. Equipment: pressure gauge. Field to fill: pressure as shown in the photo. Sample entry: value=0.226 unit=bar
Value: value=1.3 unit=bar
